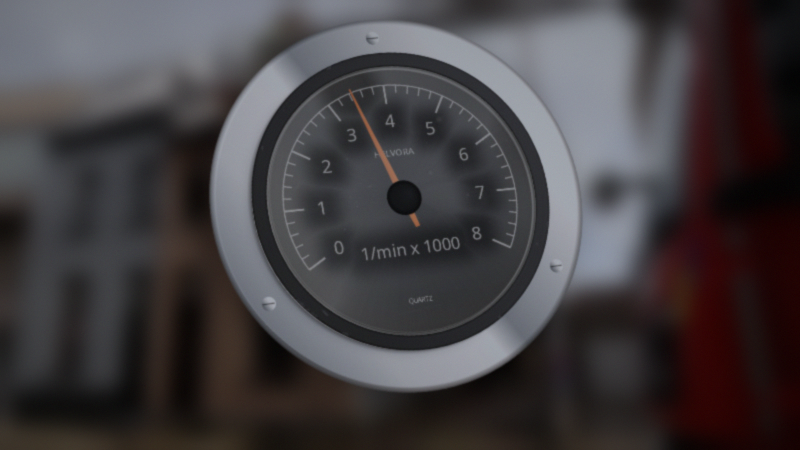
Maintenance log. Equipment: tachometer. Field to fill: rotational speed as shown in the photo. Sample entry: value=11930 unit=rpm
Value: value=3400 unit=rpm
